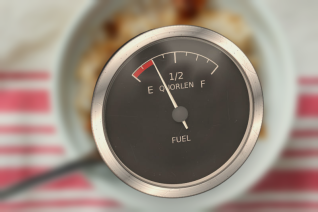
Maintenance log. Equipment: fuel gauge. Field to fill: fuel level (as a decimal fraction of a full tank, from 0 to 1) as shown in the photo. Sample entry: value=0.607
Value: value=0.25
